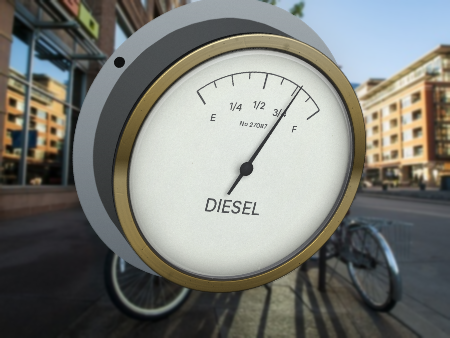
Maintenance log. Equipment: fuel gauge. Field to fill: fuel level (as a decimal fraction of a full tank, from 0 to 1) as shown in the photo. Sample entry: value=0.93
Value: value=0.75
